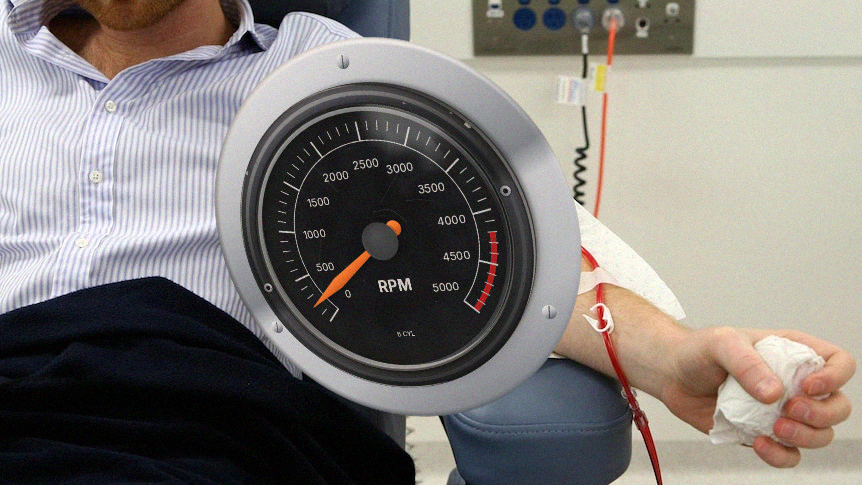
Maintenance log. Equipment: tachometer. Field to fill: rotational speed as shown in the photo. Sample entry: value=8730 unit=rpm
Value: value=200 unit=rpm
